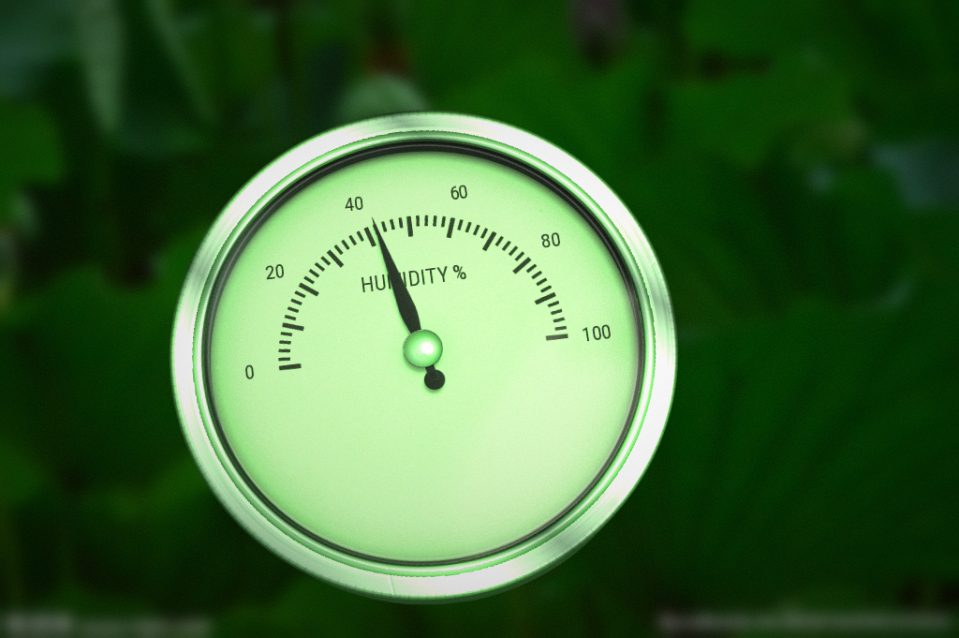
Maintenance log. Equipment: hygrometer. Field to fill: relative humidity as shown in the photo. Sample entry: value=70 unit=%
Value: value=42 unit=%
